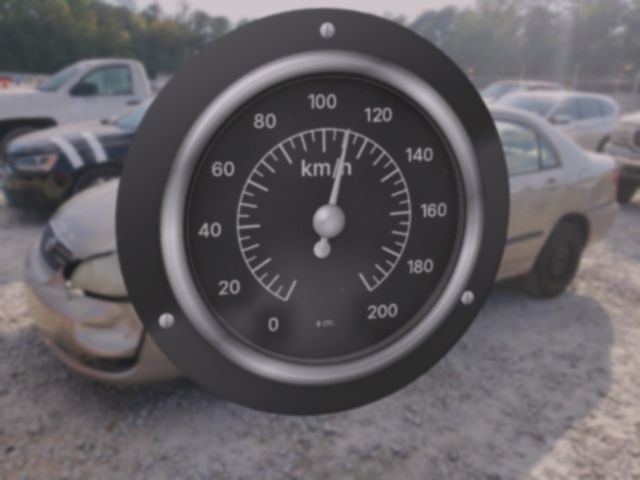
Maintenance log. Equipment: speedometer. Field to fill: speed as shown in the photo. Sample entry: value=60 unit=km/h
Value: value=110 unit=km/h
